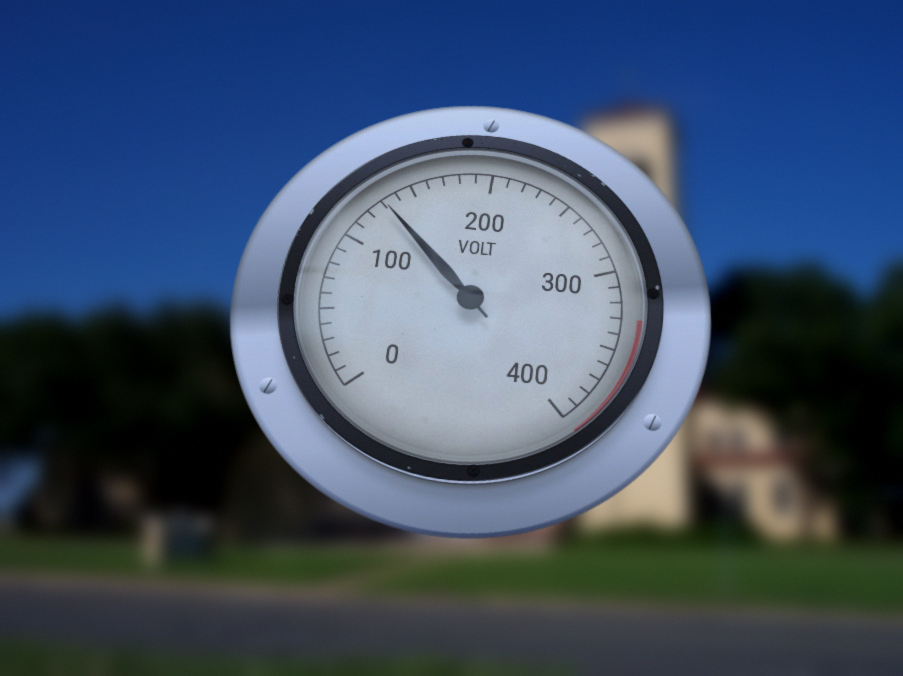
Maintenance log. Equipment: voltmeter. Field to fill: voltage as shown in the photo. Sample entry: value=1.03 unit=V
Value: value=130 unit=V
